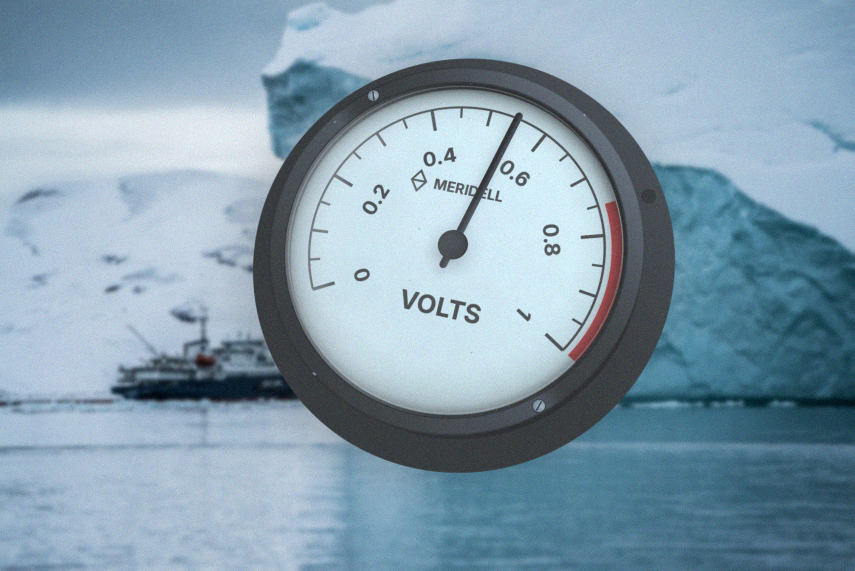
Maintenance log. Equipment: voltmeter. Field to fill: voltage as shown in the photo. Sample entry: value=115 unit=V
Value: value=0.55 unit=V
